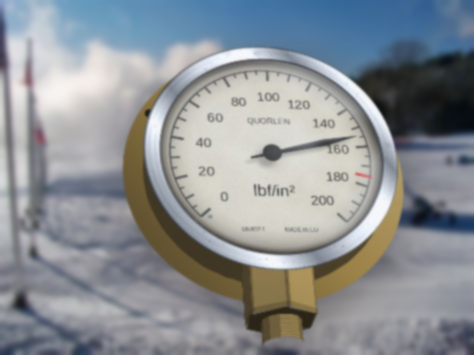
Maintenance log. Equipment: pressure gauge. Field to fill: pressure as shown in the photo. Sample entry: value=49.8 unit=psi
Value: value=155 unit=psi
